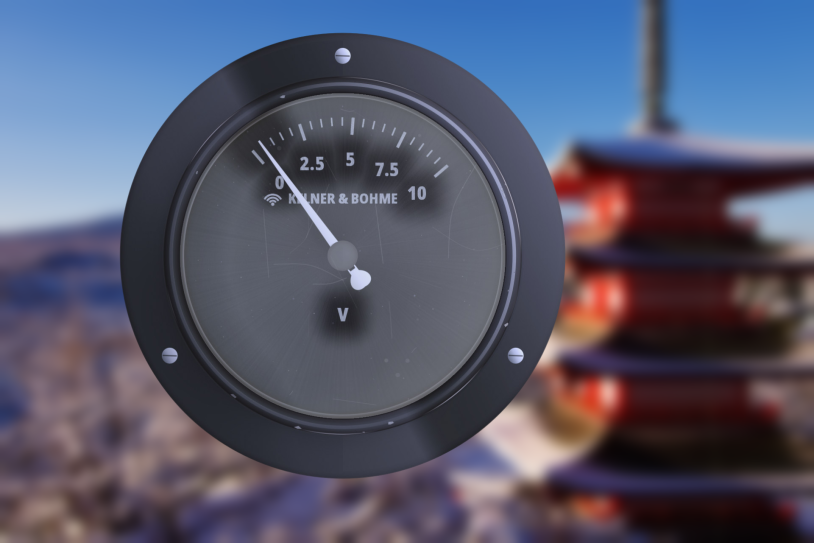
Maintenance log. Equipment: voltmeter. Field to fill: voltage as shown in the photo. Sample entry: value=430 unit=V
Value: value=0.5 unit=V
